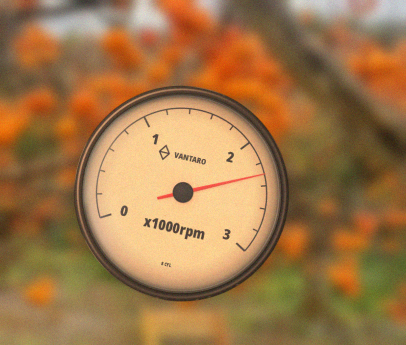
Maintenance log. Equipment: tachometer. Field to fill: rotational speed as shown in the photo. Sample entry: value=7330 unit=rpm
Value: value=2300 unit=rpm
